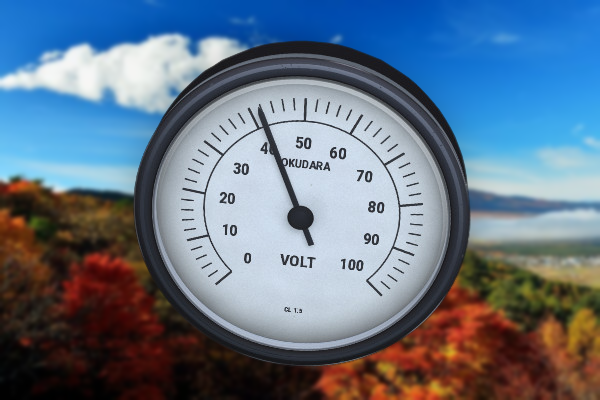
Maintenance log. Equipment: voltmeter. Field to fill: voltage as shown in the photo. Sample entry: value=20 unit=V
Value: value=42 unit=V
